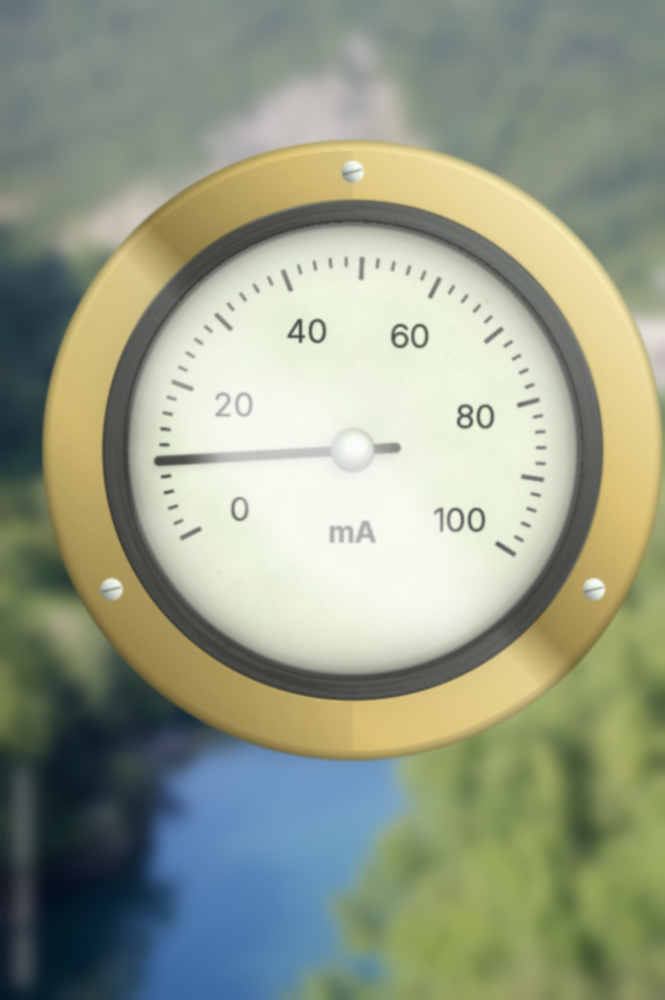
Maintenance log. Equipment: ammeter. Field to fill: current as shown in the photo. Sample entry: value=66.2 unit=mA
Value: value=10 unit=mA
